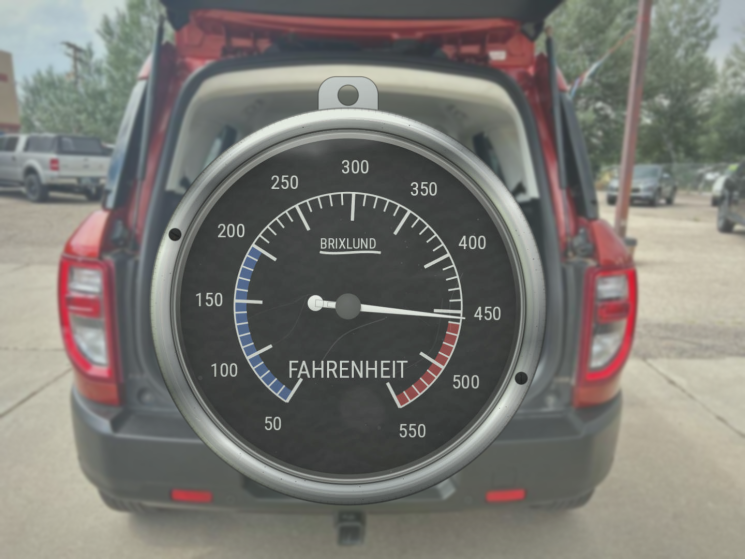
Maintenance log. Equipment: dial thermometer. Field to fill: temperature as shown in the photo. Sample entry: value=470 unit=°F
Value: value=455 unit=°F
